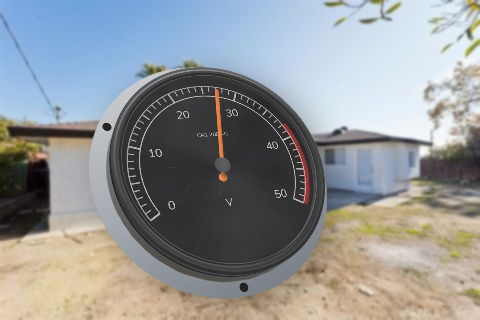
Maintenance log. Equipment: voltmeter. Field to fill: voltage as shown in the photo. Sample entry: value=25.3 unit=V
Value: value=27 unit=V
